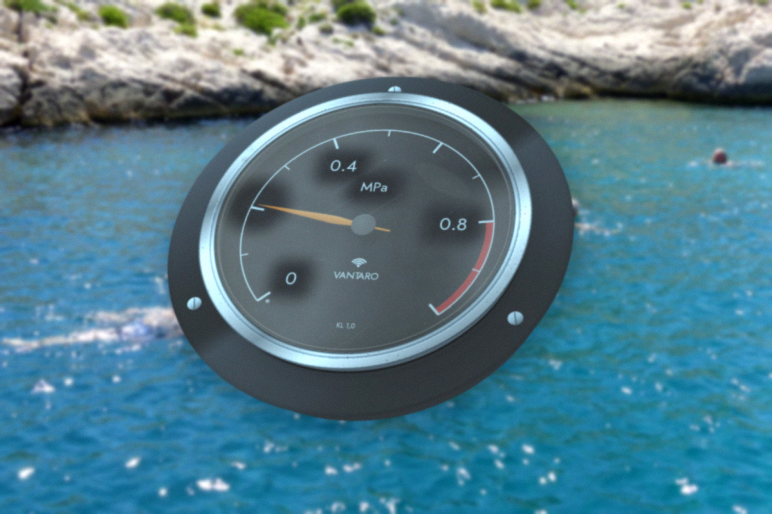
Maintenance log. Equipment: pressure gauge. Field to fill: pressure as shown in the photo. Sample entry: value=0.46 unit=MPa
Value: value=0.2 unit=MPa
